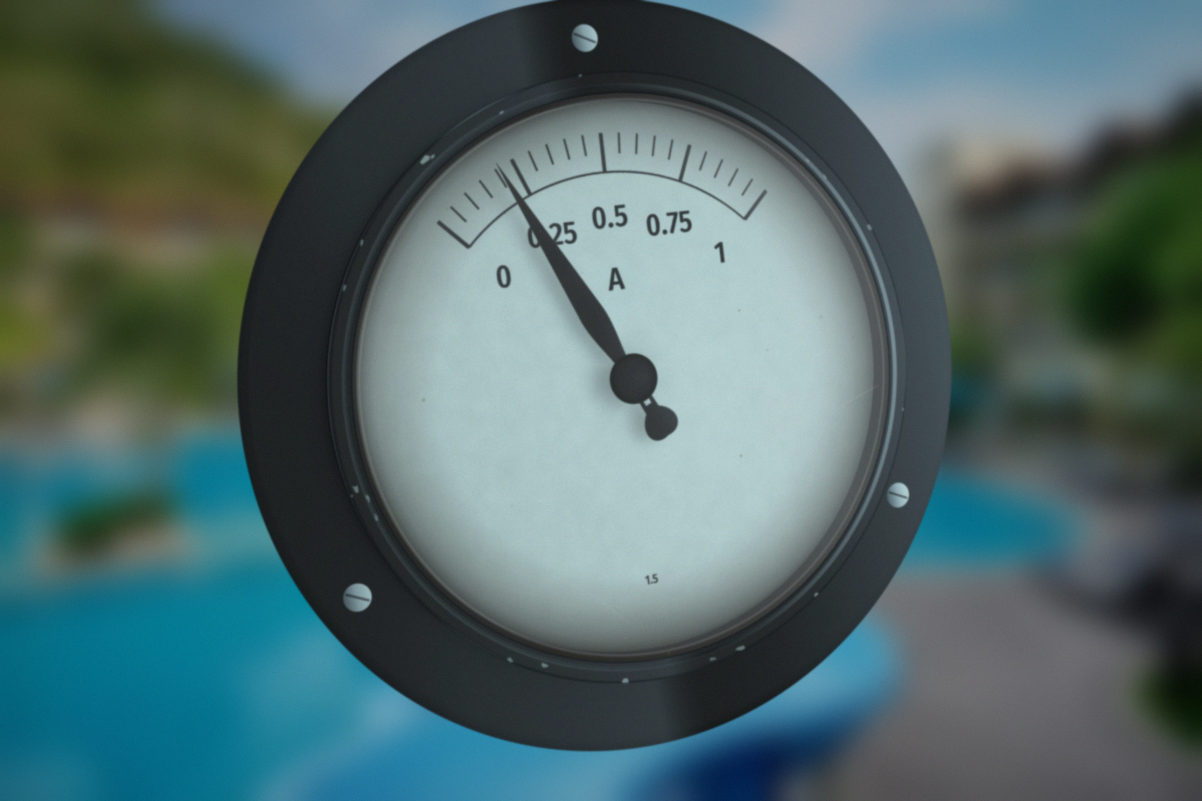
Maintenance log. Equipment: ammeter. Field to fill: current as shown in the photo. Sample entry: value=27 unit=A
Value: value=0.2 unit=A
